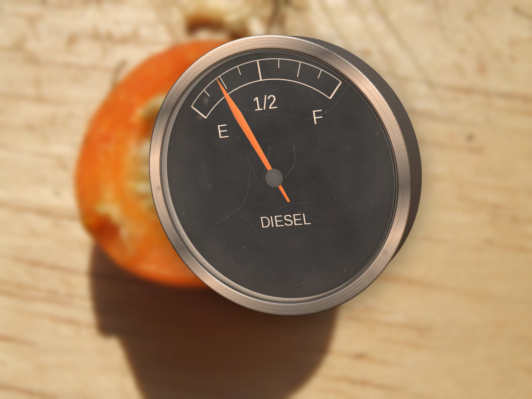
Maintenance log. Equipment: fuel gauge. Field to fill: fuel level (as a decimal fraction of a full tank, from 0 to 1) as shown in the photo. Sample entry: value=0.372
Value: value=0.25
